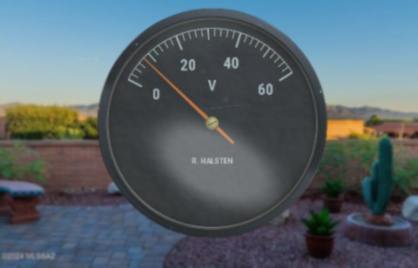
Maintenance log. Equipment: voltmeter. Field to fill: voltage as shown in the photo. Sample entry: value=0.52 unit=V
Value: value=8 unit=V
